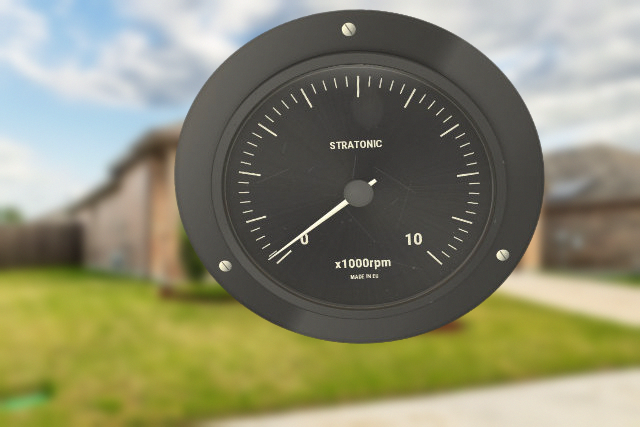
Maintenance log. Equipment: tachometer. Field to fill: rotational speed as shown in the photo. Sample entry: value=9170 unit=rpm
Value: value=200 unit=rpm
